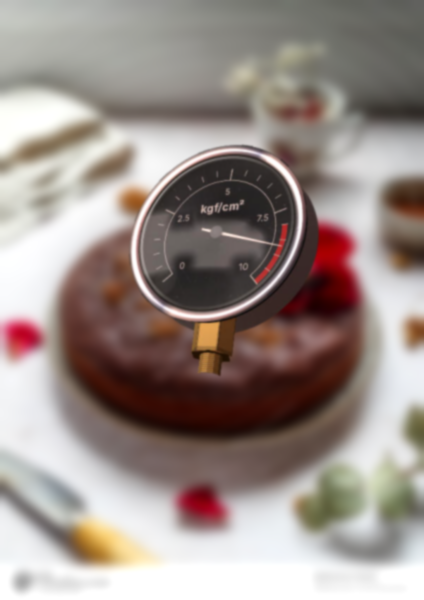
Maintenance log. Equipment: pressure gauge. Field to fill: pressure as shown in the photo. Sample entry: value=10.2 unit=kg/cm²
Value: value=8.75 unit=kg/cm²
